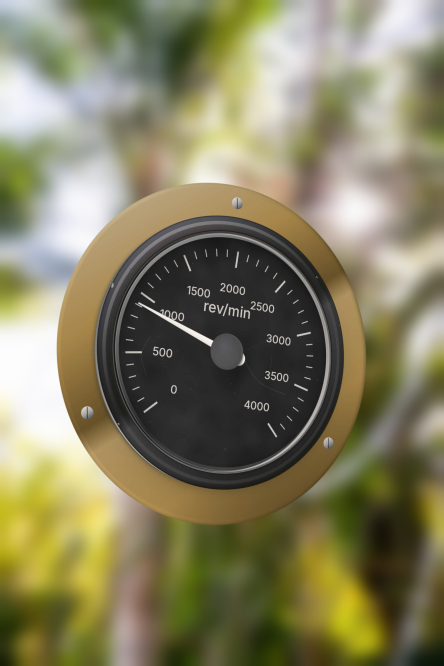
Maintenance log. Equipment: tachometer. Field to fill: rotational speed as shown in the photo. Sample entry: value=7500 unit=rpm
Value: value=900 unit=rpm
